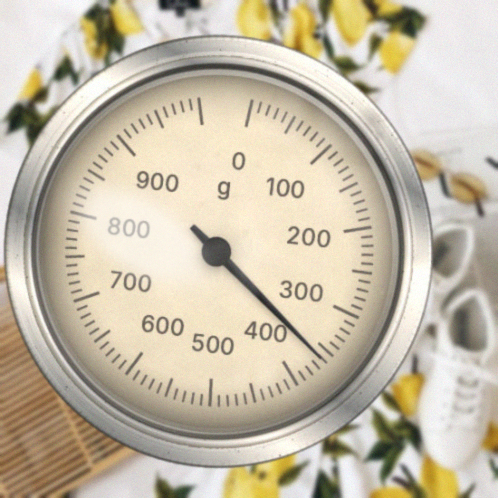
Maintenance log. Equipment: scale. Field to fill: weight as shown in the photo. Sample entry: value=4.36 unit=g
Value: value=360 unit=g
